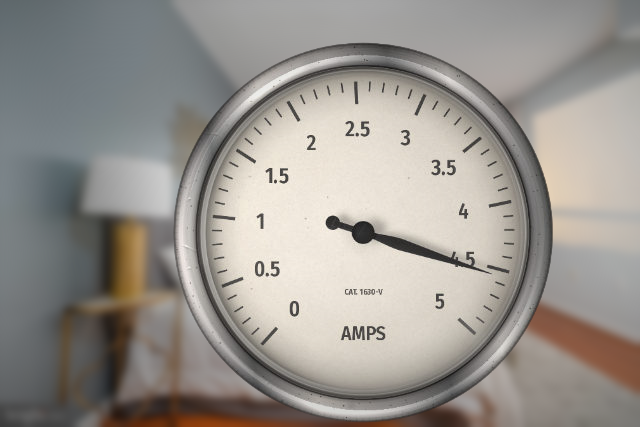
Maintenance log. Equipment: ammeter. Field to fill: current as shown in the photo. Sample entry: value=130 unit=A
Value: value=4.55 unit=A
